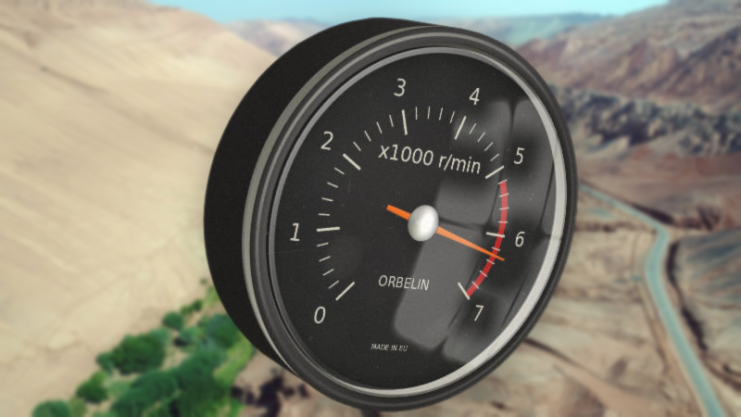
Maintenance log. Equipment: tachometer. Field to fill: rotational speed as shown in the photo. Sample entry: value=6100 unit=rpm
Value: value=6300 unit=rpm
